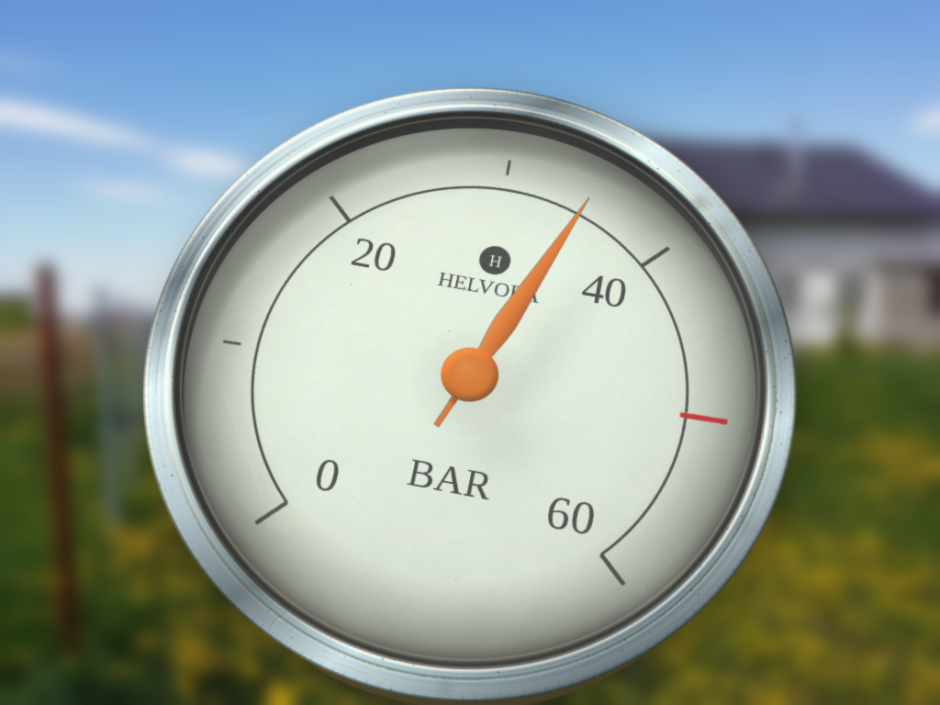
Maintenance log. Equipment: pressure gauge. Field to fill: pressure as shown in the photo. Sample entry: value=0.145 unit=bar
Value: value=35 unit=bar
